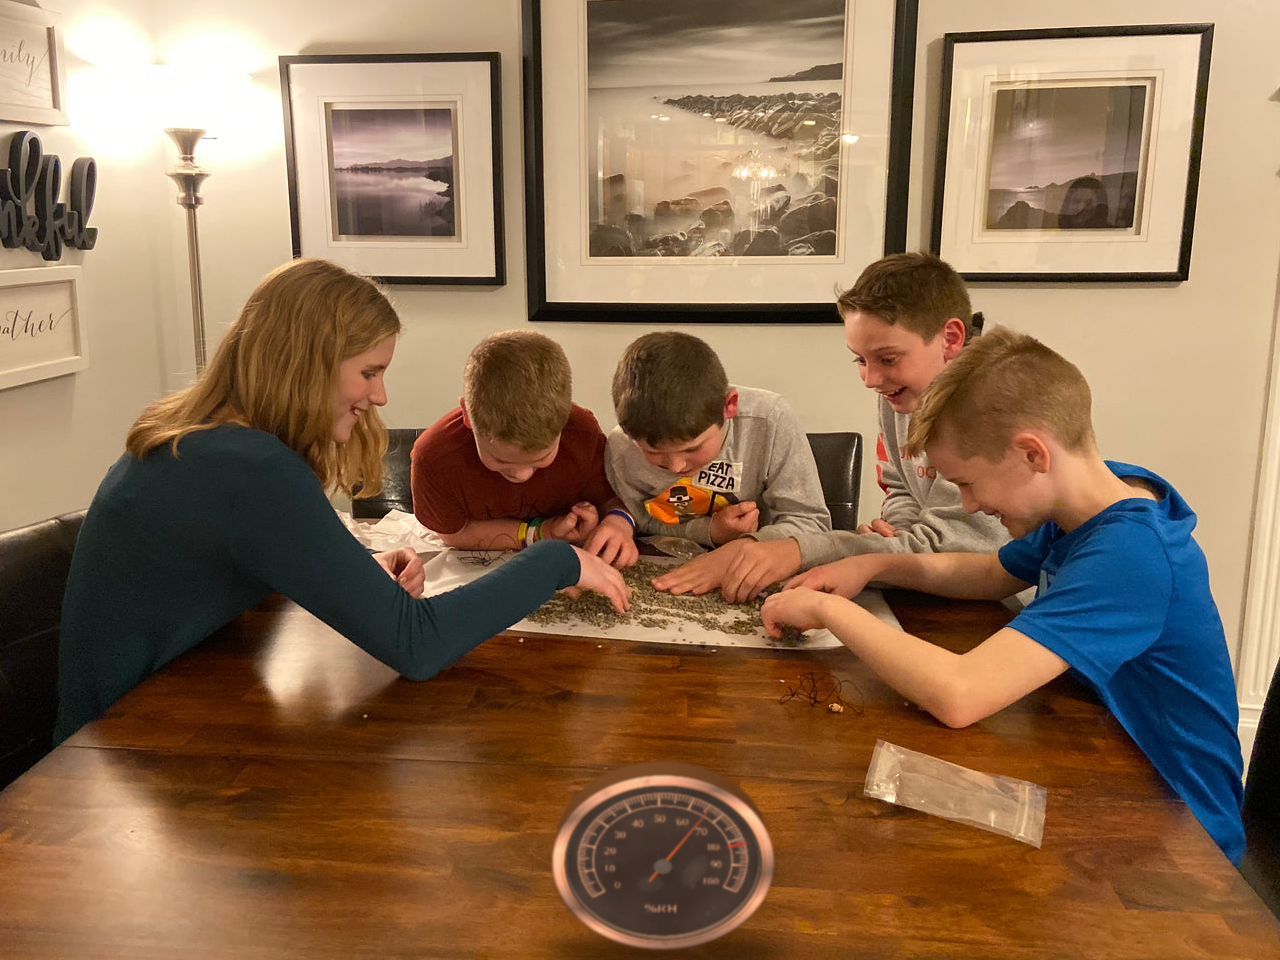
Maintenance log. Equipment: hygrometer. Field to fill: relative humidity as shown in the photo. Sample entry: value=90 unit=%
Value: value=65 unit=%
